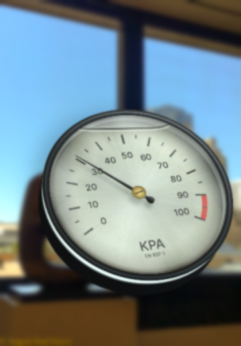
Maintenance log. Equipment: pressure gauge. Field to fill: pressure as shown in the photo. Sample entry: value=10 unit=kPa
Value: value=30 unit=kPa
